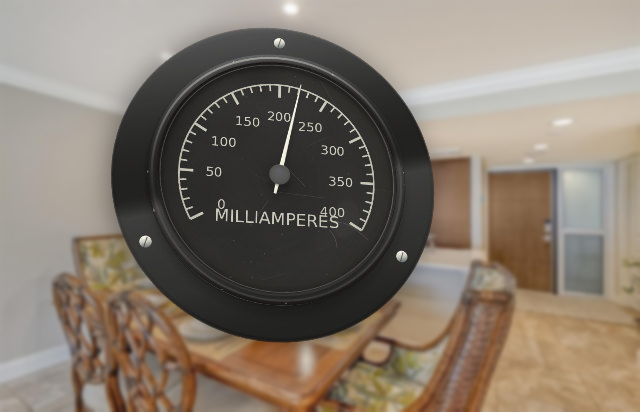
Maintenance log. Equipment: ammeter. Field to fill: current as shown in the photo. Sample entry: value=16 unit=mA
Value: value=220 unit=mA
